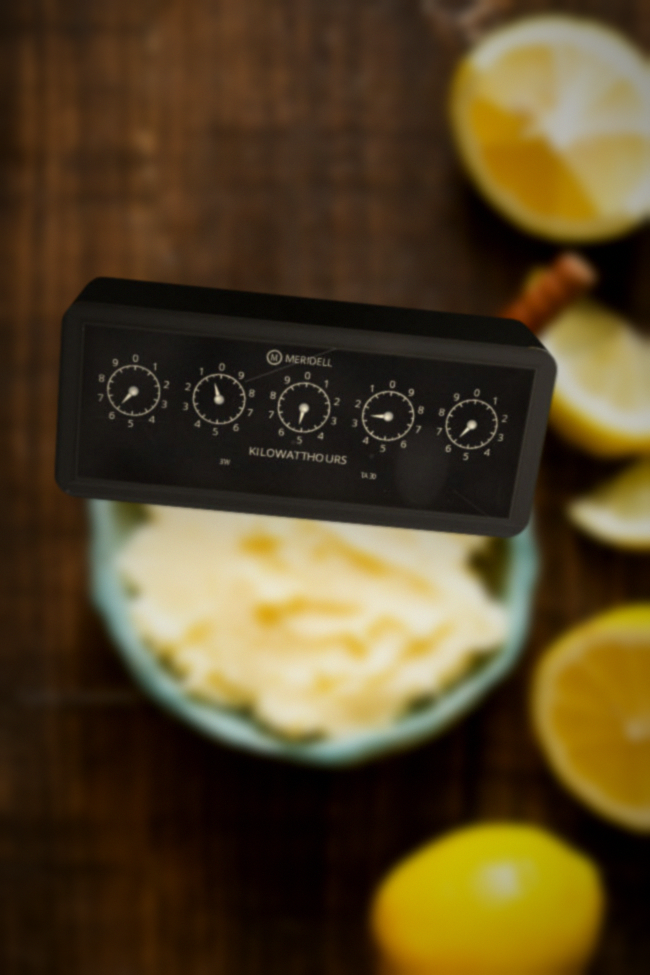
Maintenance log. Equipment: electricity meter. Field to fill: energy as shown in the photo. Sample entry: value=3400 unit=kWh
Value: value=60526 unit=kWh
